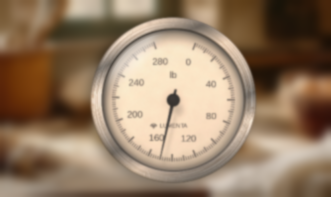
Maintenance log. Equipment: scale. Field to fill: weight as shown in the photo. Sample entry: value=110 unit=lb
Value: value=150 unit=lb
